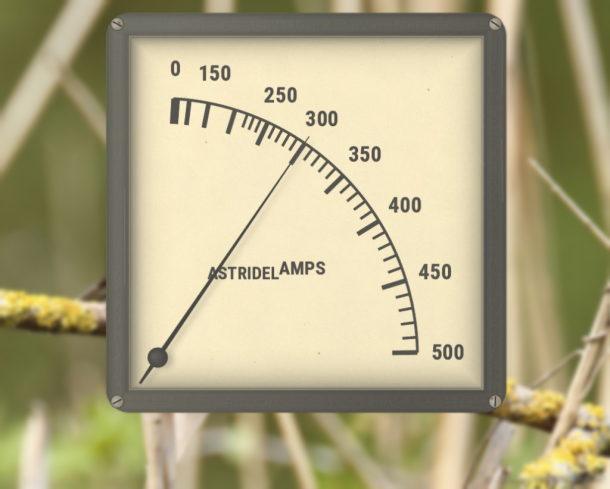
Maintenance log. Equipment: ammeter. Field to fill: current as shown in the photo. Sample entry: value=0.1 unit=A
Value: value=300 unit=A
